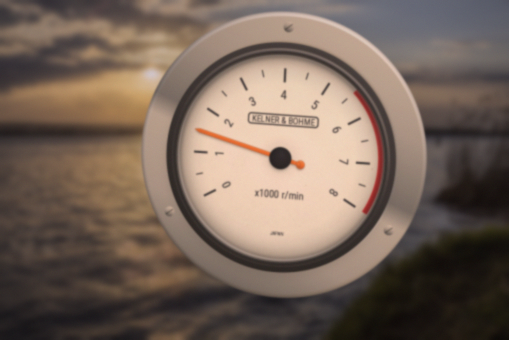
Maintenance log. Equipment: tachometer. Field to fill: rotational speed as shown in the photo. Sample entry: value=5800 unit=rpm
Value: value=1500 unit=rpm
